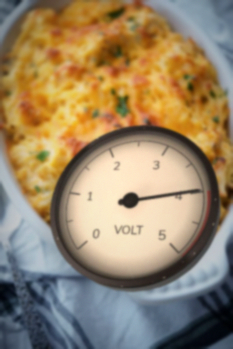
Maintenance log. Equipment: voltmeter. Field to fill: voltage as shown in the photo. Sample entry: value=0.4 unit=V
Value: value=4 unit=V
